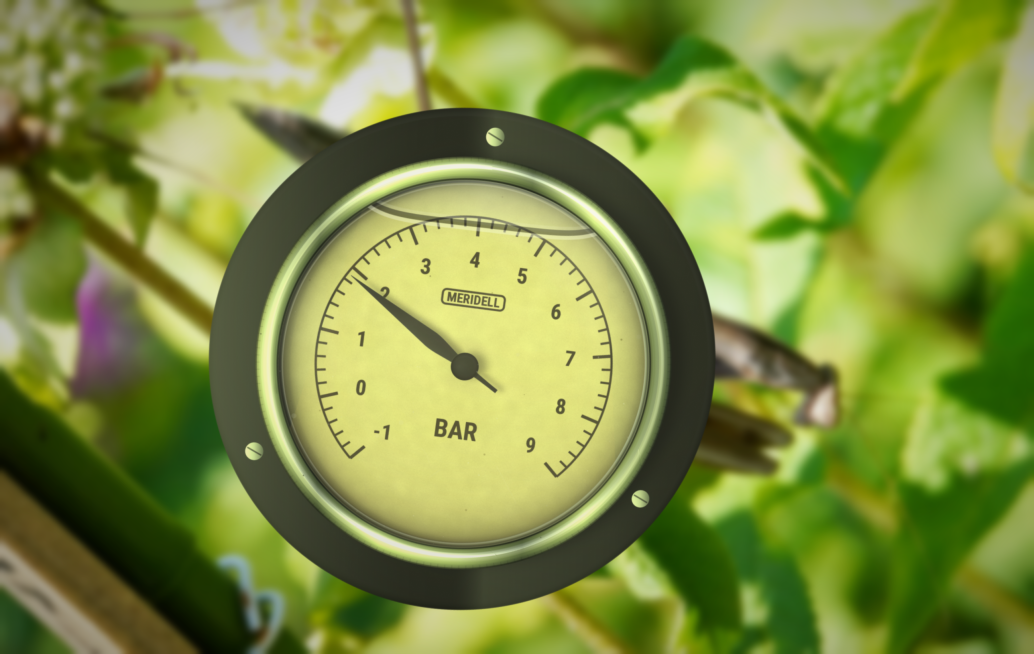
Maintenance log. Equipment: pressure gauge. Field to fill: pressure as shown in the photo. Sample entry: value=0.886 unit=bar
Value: value=1.9 unit=bar
